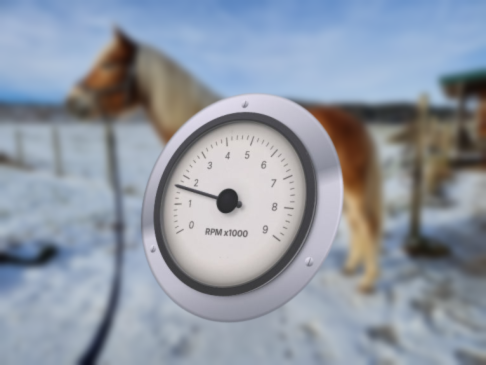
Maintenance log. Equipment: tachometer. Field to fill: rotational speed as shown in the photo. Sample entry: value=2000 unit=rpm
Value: value=1600 unit=rpm
